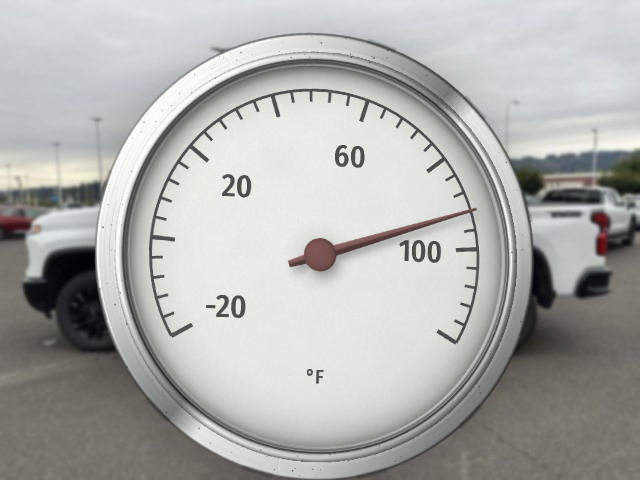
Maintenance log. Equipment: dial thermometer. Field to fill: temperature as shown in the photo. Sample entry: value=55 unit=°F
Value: value=92 unit=°F
